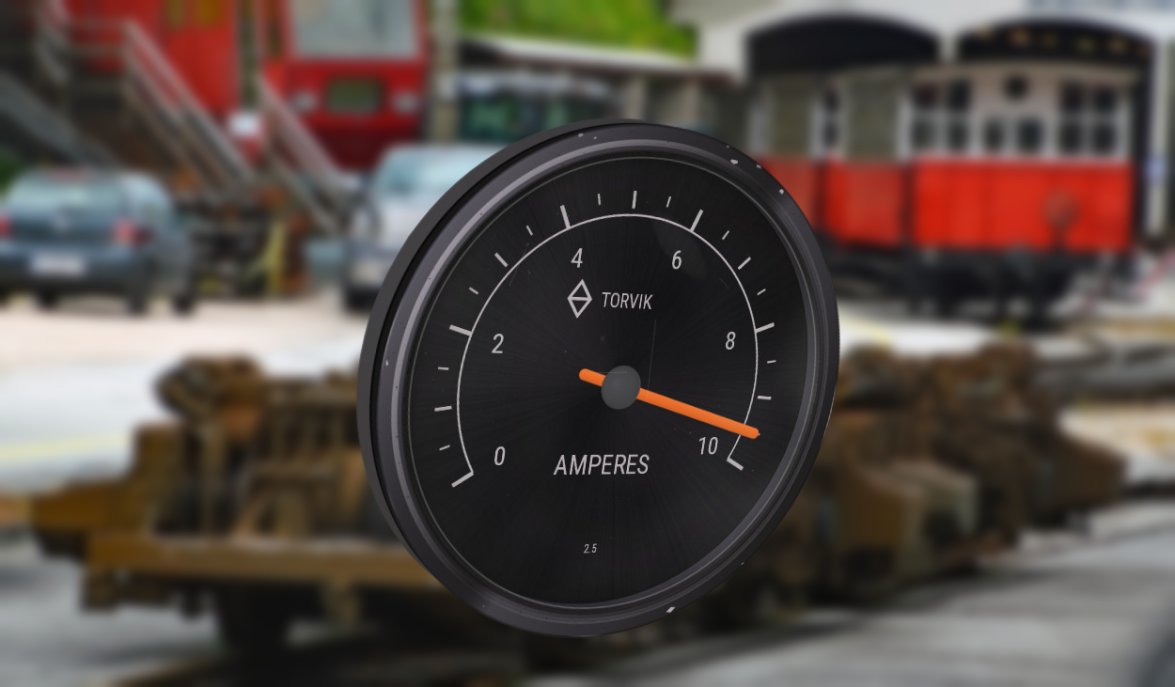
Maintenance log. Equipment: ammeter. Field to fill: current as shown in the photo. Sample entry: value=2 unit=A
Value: value=9.5 unit=A
